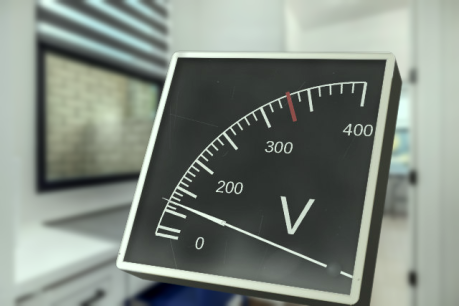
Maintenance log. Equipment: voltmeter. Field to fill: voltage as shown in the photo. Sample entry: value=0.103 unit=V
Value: value=120 unit=V
